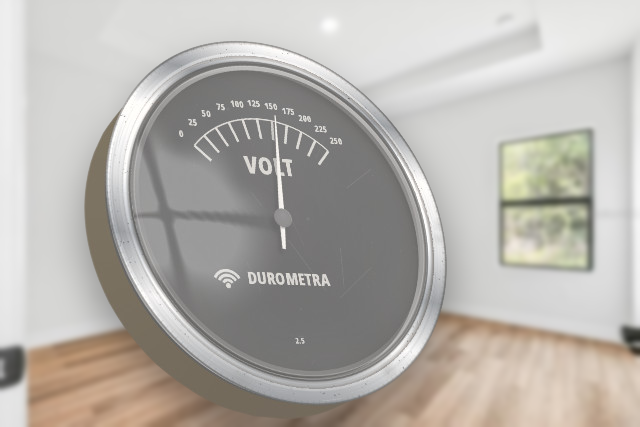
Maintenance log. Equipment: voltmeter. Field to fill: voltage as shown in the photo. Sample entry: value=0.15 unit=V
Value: value=150 unit=V
